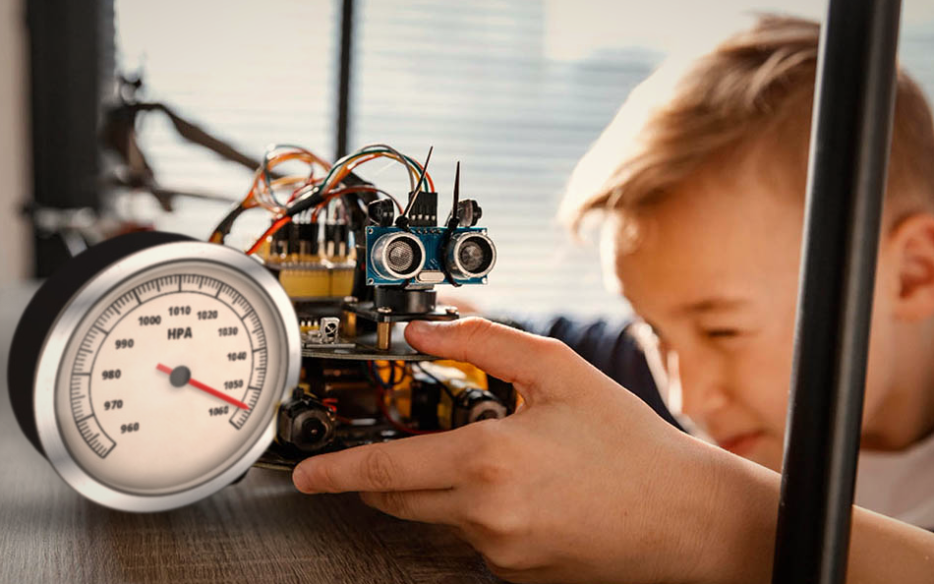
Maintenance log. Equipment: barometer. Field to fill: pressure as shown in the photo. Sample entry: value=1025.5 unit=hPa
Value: value=1055 unit=hPa
